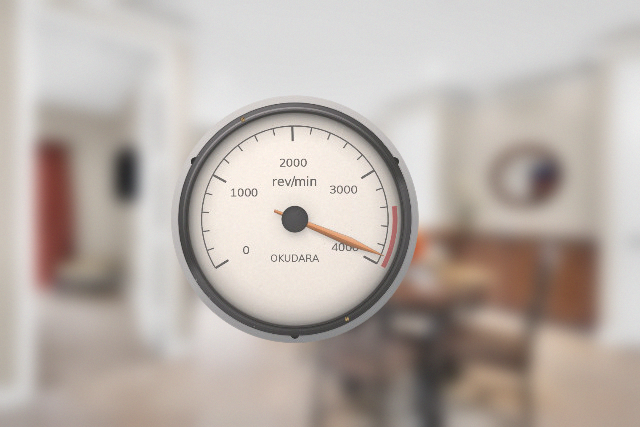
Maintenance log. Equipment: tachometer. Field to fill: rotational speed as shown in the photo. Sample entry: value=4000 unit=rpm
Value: value=3900 unit=rpm
